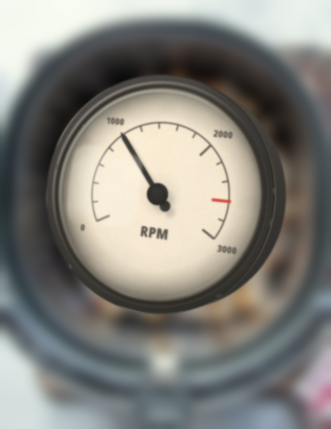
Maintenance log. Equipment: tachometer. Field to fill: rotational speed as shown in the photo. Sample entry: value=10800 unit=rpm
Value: value=1000 unit=rpm
